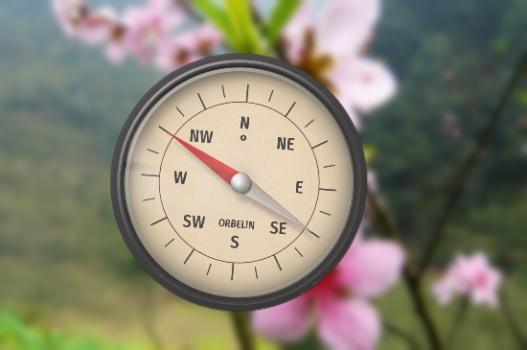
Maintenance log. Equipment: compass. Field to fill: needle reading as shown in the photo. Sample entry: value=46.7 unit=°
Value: value=300 unit=°
